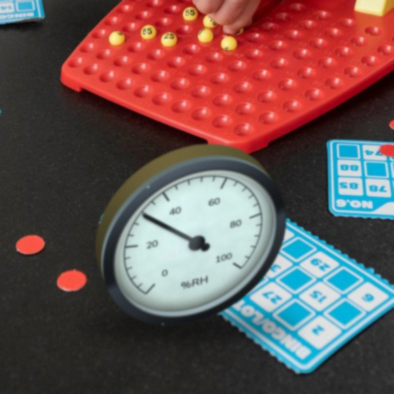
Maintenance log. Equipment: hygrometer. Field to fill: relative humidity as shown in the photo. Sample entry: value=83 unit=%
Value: value=32 unit=%
